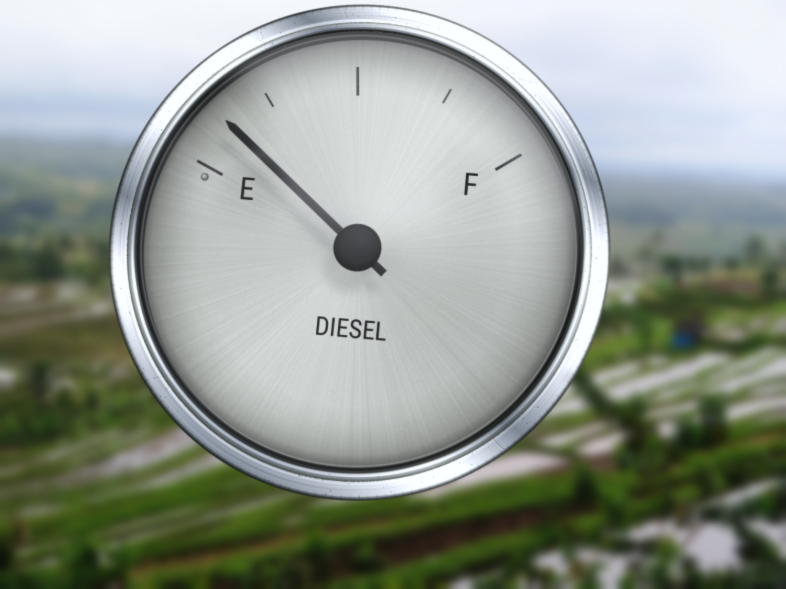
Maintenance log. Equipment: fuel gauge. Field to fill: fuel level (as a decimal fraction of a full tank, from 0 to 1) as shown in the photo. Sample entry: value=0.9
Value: value=0.125
